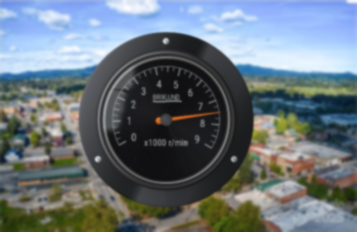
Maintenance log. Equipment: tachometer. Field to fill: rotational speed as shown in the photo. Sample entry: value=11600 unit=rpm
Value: value=7500 unit=rpm
